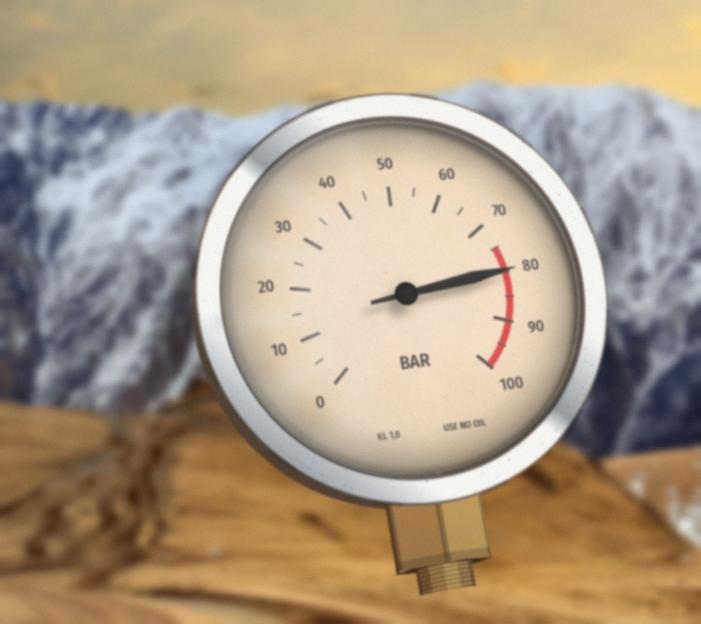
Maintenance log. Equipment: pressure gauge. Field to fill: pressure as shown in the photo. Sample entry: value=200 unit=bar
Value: value=80 unit=bar
